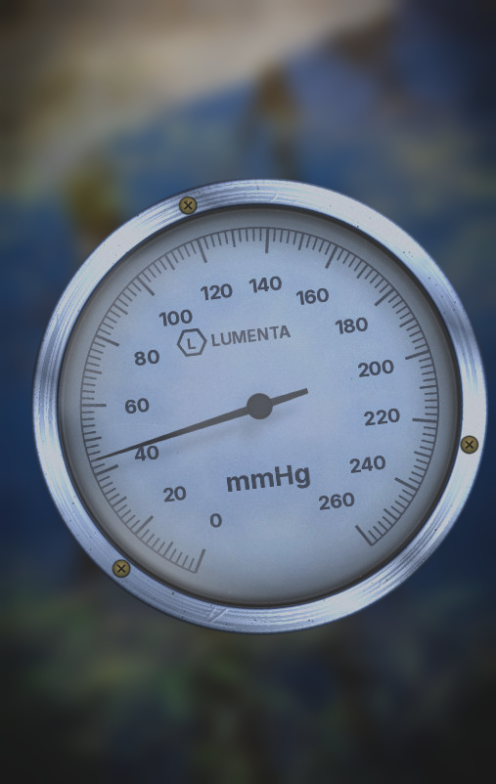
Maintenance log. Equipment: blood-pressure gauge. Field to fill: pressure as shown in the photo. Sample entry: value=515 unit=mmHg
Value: value=44 unit=mmHg
